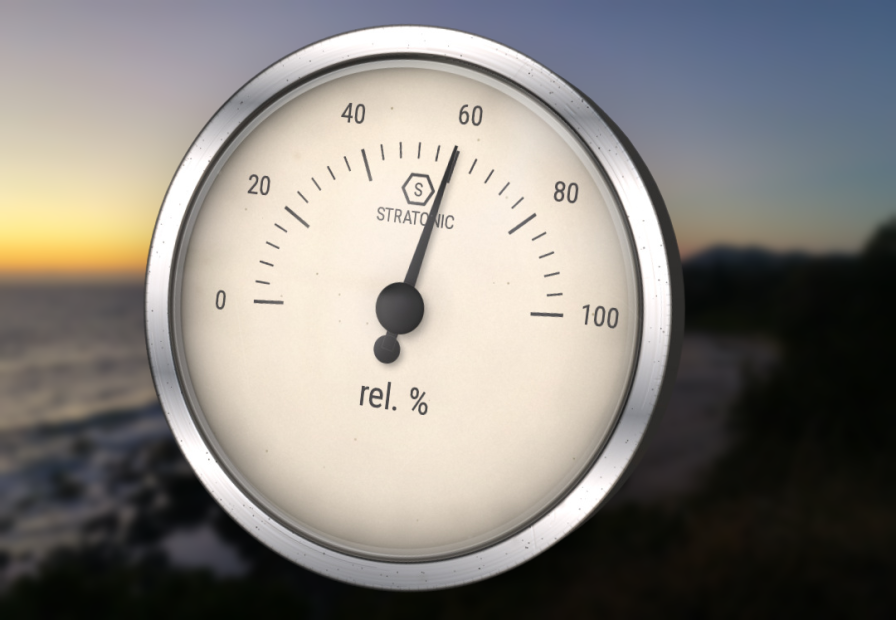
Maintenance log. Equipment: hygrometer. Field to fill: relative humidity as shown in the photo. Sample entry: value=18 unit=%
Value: value=60 unit=%
